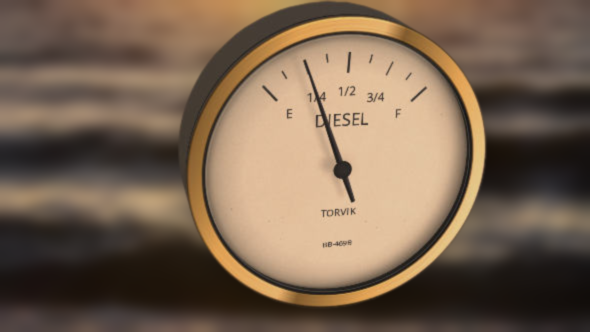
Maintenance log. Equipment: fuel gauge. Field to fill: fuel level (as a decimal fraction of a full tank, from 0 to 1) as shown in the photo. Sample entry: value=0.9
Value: value=0.25
